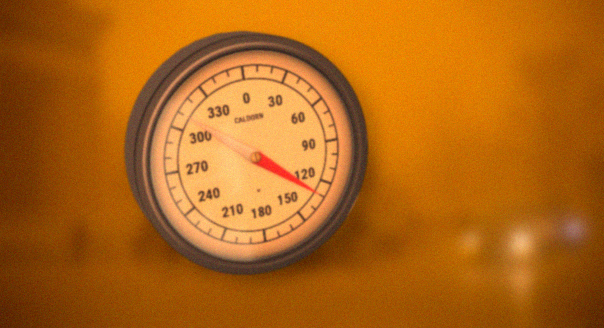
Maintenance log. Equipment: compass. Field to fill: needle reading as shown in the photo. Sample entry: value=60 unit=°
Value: value=130 unit=°
